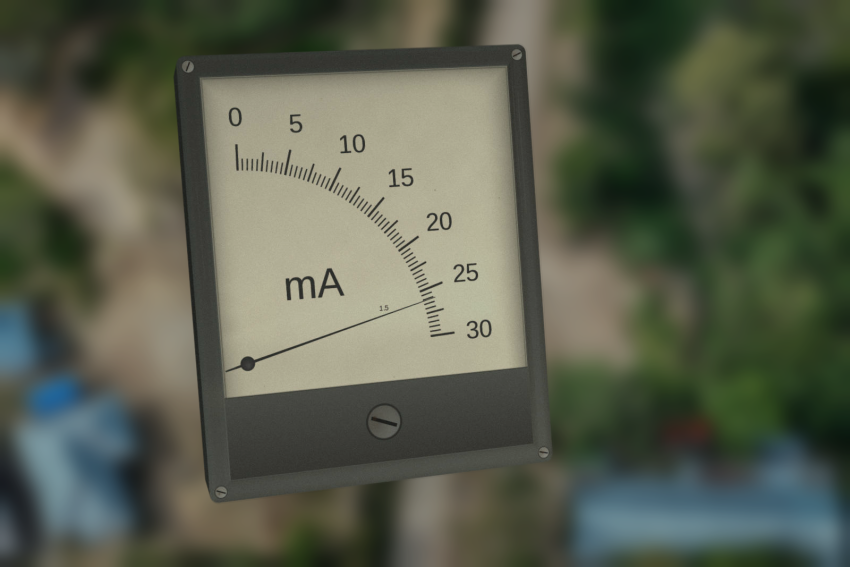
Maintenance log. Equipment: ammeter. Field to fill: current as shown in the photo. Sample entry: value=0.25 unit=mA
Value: value=26 unit=mA
